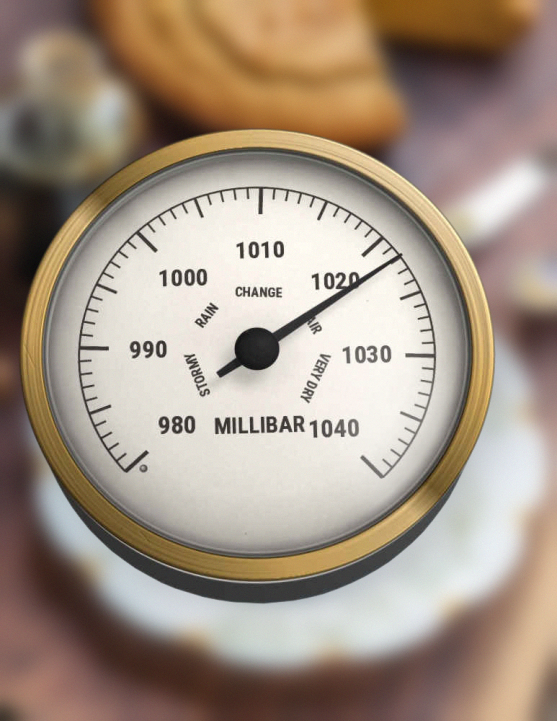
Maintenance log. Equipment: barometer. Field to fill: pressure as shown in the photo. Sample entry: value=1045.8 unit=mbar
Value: value=1022 unit=mbar
